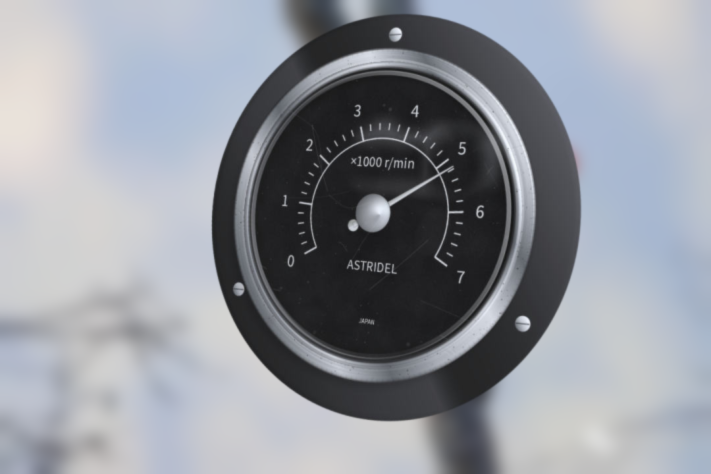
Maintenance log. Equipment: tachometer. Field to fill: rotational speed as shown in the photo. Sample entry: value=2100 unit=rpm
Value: value=5200 unit=rpm
